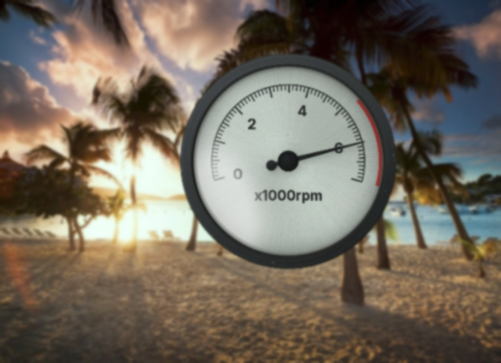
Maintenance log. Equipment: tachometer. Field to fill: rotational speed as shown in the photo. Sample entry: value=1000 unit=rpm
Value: value=6000 unit=rpm
